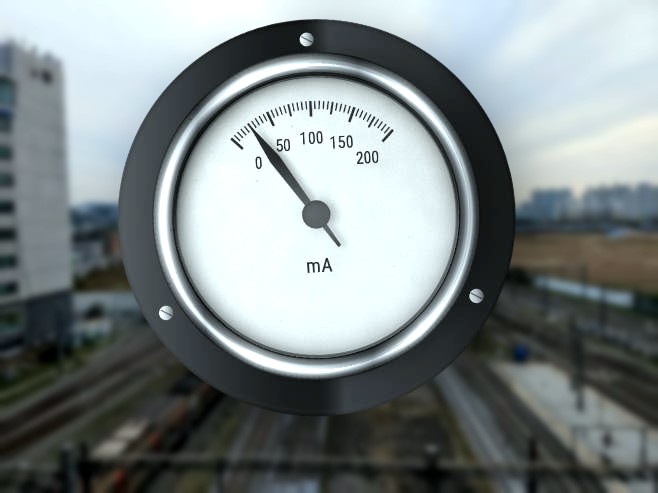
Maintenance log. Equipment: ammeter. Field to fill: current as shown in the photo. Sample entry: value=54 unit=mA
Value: value=25 unit=mA
